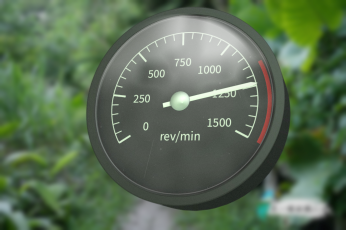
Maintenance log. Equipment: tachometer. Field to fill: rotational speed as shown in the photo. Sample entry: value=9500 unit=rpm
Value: value=1250 unit=rpm
